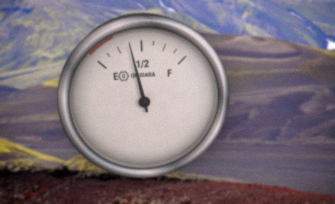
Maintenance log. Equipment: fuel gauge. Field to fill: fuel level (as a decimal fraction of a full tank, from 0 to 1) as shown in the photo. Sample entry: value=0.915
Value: value=0.375
